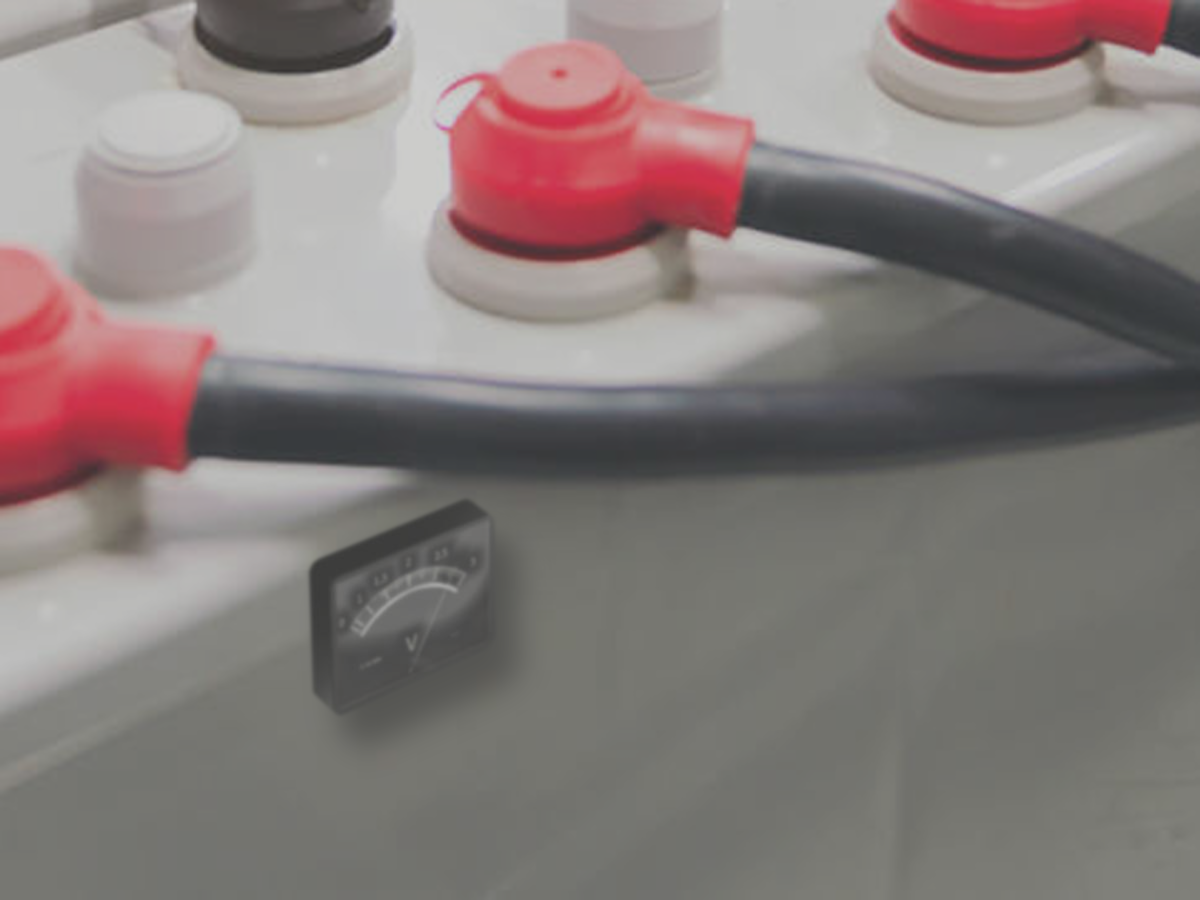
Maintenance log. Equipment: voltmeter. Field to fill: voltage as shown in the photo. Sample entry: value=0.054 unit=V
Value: value=2.75 unit=V
